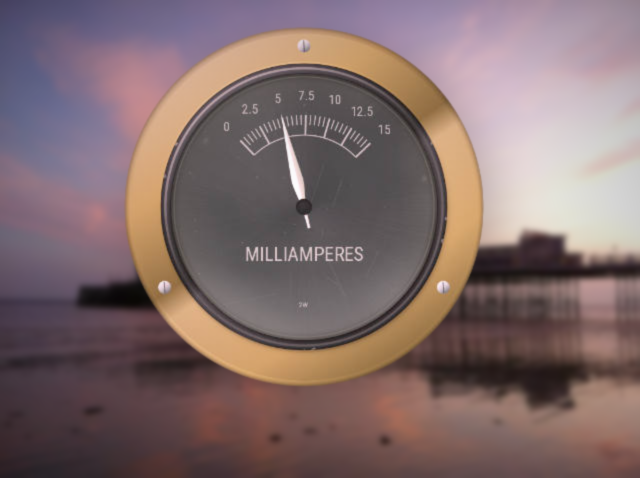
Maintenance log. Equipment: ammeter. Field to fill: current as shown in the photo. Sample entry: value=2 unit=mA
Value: value=5 unit=mA
